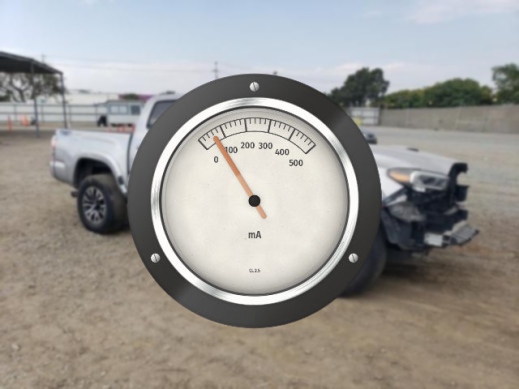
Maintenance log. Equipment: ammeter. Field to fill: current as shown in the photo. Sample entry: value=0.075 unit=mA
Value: value=60 unit=mA
